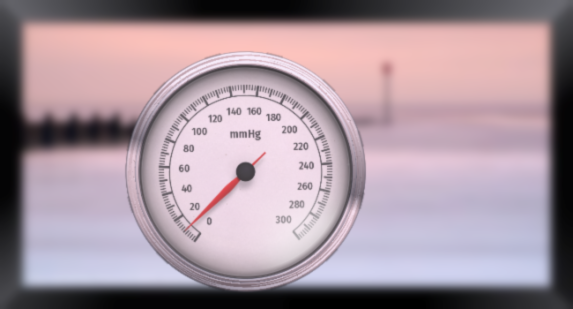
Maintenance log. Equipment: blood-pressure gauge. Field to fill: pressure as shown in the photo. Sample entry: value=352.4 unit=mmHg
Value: value=10 unit=mmHg
